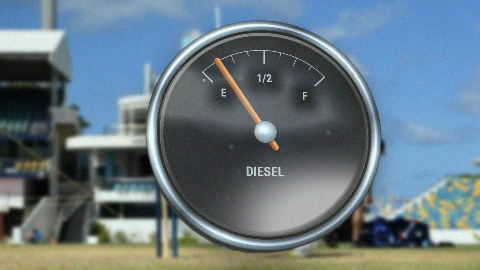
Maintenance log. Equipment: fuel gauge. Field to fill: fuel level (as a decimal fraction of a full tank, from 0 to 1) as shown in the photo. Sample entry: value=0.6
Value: value=0.125
